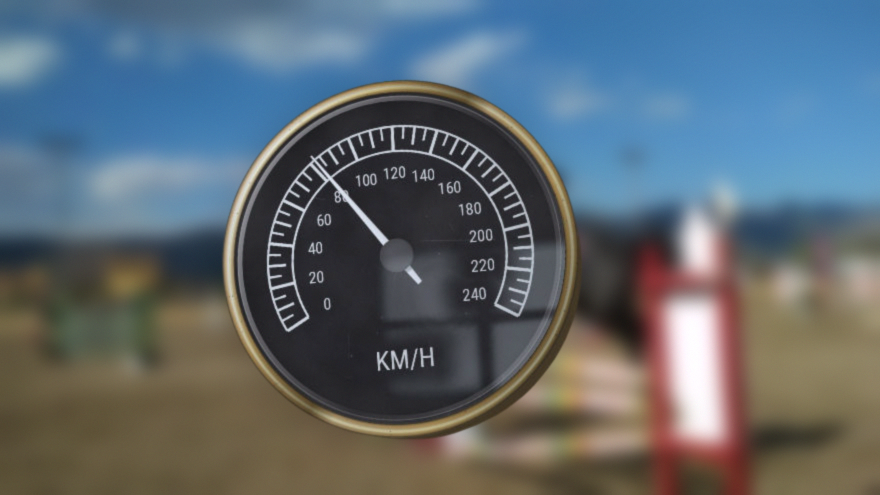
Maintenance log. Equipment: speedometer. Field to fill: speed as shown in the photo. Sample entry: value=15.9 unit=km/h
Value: value=82.5 unit=km/h
